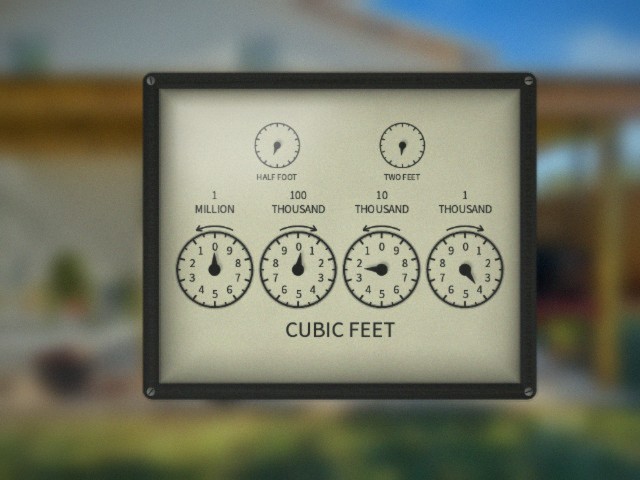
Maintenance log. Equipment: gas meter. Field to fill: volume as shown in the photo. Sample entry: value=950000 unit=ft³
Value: value=2400 unit=ft³
